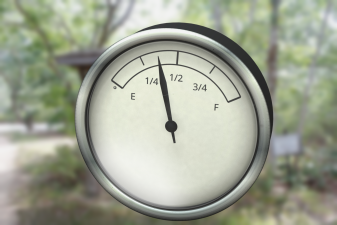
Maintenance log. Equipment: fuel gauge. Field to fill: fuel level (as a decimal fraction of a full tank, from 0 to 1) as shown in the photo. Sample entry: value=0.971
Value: value=0.375
